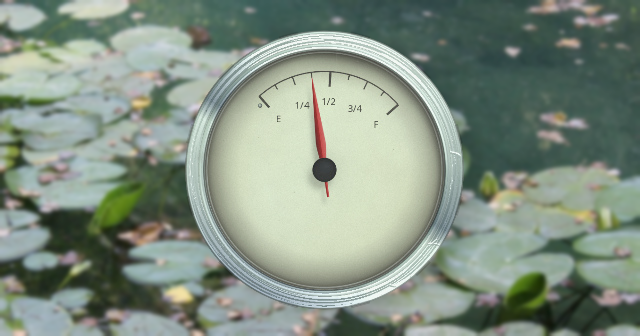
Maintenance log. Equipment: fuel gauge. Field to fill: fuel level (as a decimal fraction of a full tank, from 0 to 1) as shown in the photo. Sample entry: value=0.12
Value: value=0.375
